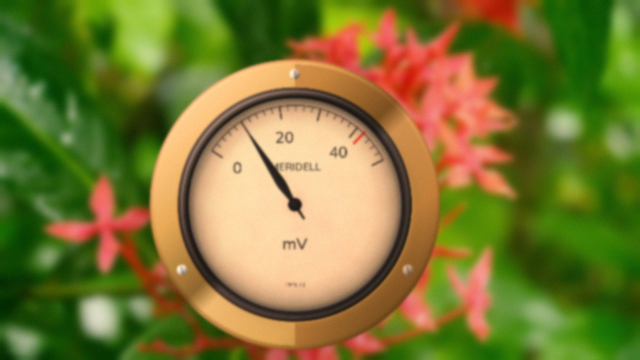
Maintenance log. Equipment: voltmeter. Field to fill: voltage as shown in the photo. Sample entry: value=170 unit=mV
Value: value=10 unit=mV
